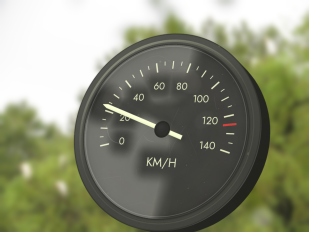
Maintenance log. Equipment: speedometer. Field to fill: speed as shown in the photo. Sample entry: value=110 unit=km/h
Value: value=22.5 unit=km/h
